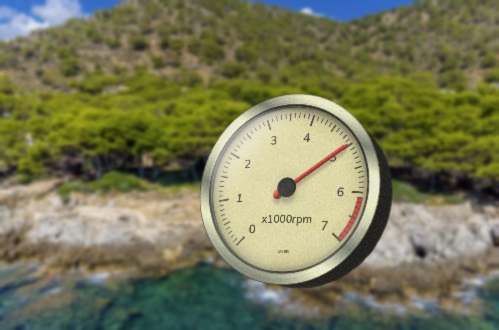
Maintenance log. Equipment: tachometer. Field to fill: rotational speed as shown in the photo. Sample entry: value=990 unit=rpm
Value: value=5000 unit=rpm
